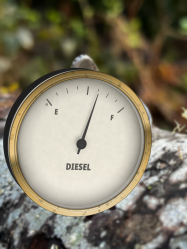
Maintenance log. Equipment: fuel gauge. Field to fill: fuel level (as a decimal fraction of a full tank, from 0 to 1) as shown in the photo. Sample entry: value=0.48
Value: value=0.625
